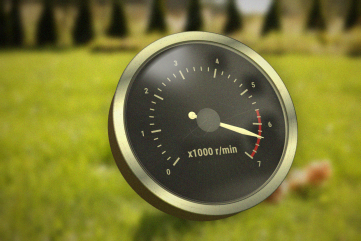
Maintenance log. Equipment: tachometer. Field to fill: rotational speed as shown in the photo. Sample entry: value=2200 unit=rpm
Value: value=6400 unit=rpm
